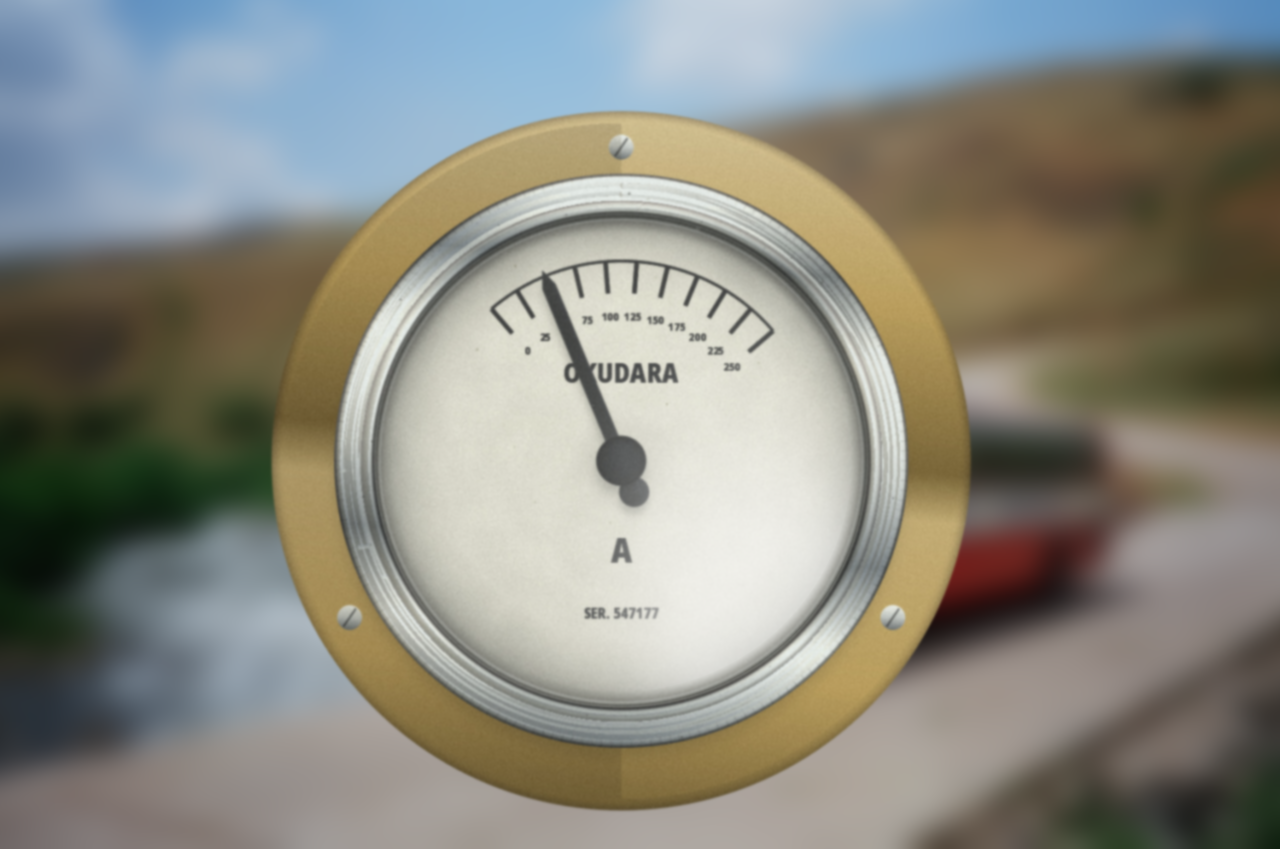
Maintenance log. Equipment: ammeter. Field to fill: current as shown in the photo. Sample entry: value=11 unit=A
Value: value=50 unit=A
